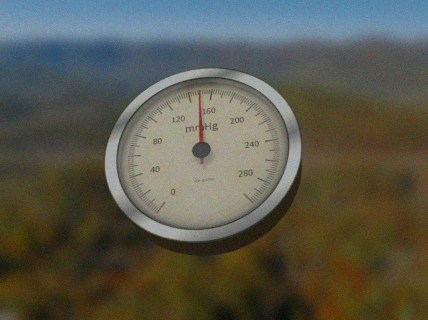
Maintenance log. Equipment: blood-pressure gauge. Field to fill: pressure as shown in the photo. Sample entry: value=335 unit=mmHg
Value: value=150 unit=mmHg
